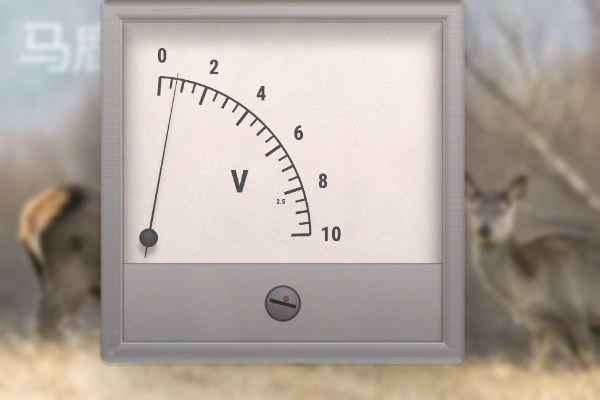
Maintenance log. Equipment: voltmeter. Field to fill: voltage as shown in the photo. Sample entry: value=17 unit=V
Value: value=0.75 unit=V
